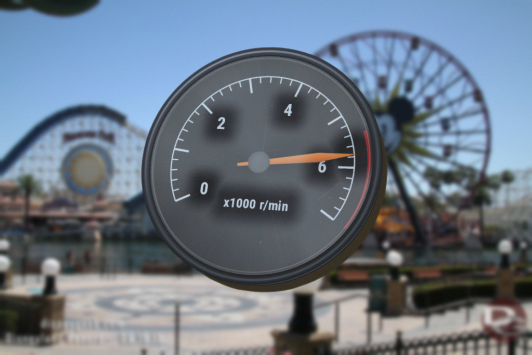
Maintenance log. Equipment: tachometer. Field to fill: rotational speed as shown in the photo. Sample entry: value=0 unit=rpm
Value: value=5800 unit=rpm
